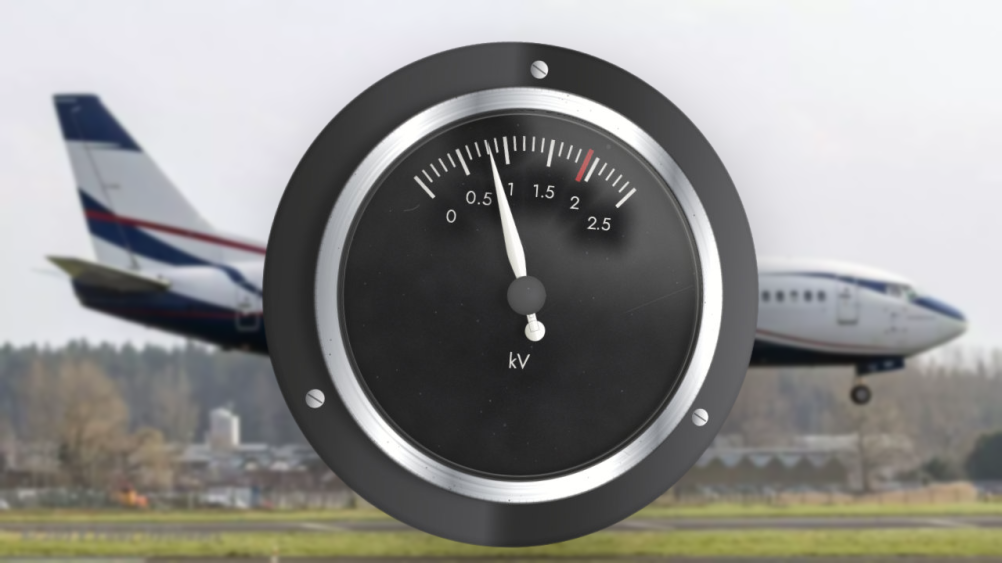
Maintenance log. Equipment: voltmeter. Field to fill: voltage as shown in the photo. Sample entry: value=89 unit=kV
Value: value=0.8 unit=kV
